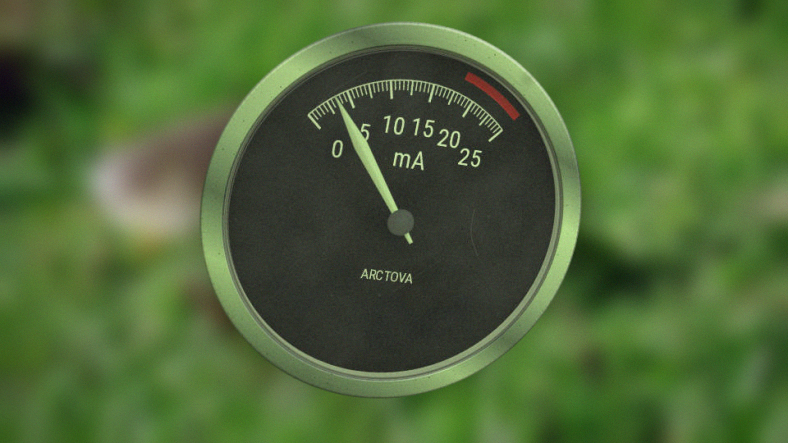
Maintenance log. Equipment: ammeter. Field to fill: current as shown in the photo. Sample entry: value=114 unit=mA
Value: value=3.5 unit=mA
